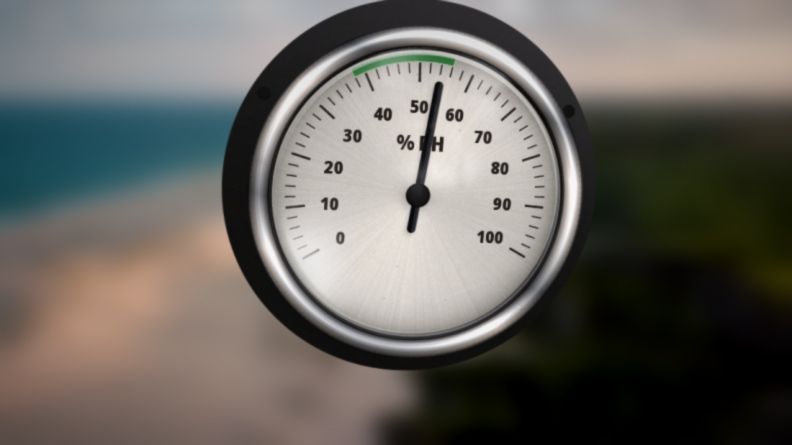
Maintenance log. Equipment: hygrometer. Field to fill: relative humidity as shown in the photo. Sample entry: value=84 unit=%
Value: value=54 unit=%
